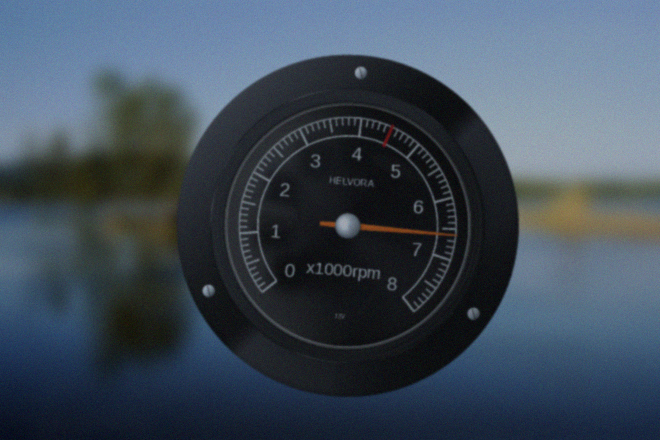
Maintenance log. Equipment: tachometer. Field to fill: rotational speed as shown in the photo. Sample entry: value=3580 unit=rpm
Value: value=6600 unit=rpm
